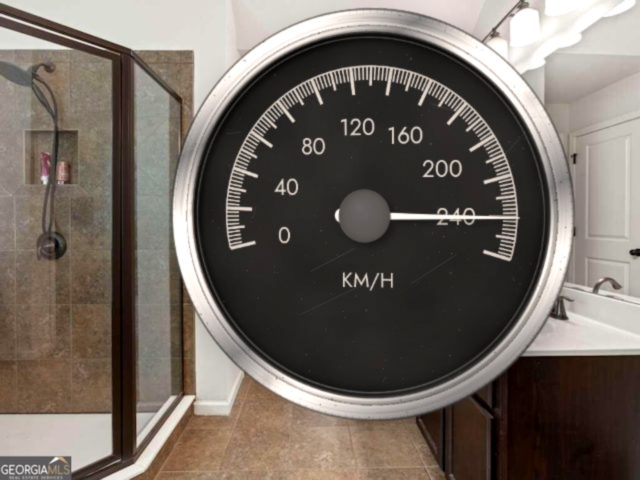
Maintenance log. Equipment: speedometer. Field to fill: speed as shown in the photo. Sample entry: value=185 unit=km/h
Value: value=240 unit=km/h
